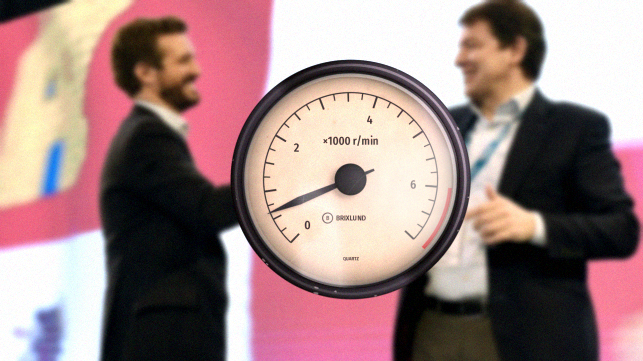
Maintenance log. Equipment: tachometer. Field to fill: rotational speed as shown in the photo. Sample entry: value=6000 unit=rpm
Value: value=625 unit=rpm
